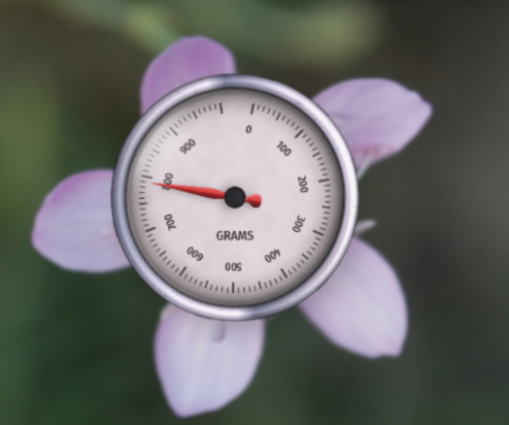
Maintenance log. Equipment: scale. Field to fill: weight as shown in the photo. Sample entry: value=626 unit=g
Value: value=790 unit=g
